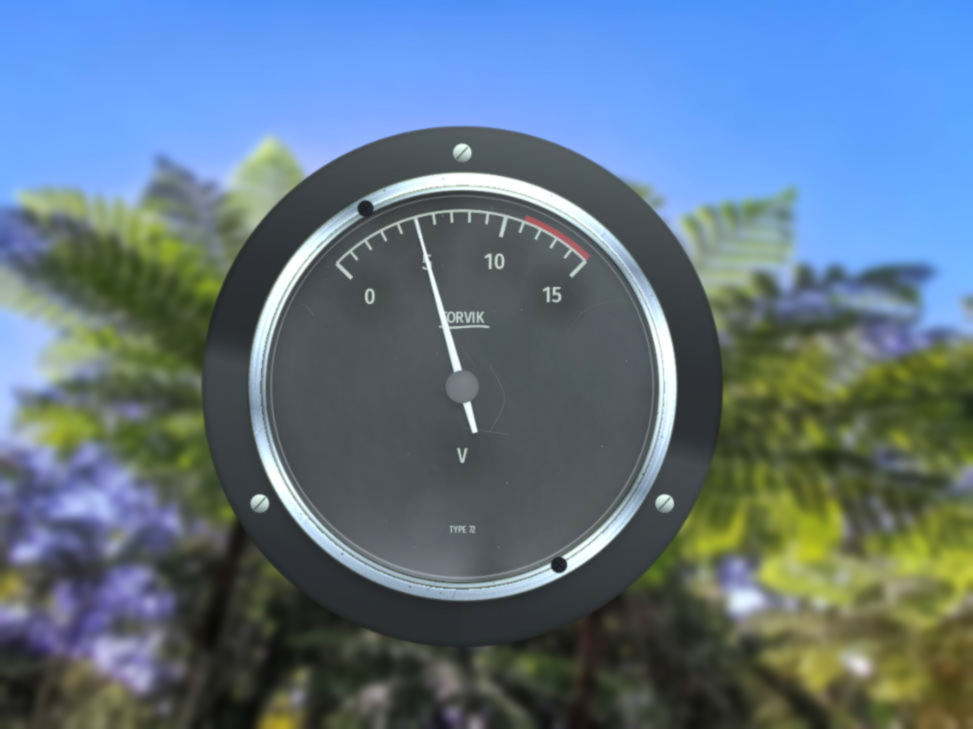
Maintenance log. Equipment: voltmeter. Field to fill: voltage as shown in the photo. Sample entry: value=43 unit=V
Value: value=5 unit=V
